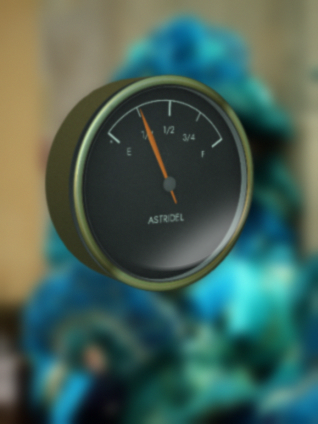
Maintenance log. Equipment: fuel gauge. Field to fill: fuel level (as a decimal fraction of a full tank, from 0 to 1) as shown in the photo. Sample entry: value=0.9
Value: value=0.25
